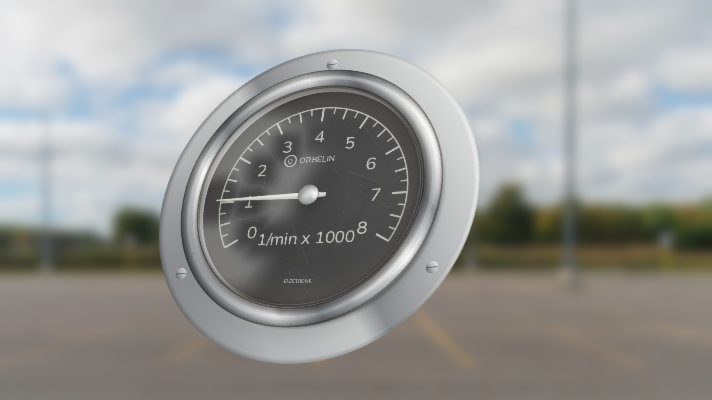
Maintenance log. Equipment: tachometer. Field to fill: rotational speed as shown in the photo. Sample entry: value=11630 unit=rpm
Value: value=1000 unit=rpm
